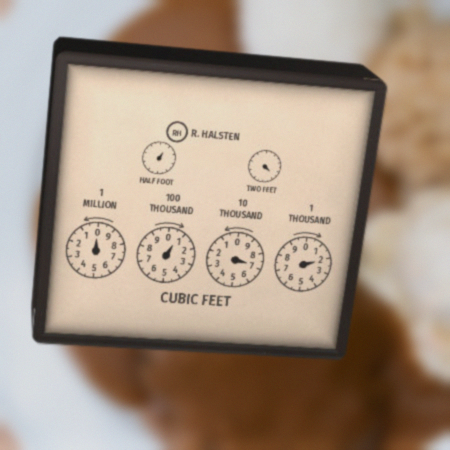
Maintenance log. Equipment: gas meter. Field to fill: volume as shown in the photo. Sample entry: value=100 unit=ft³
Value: value=7200 unit=ft³
